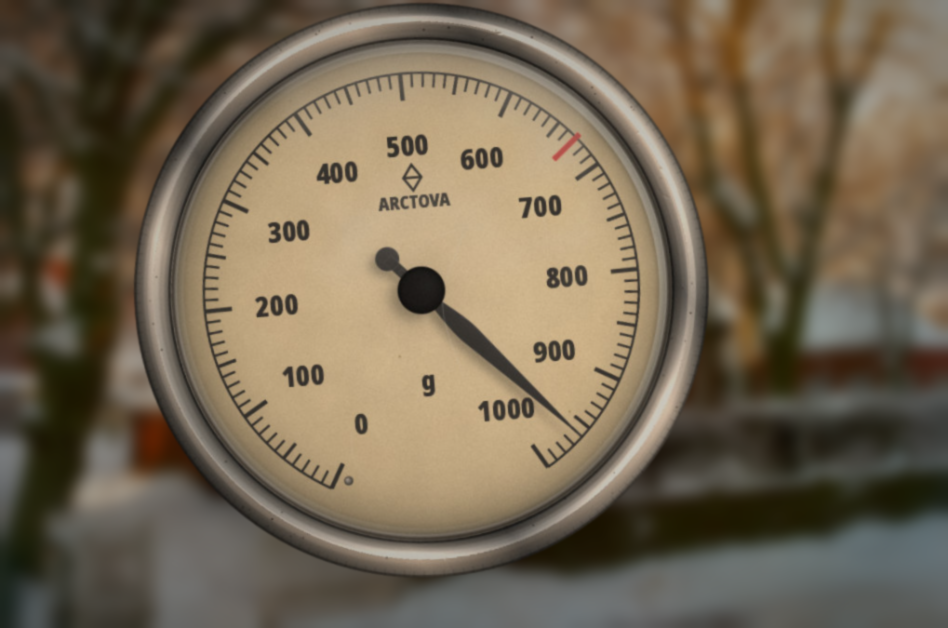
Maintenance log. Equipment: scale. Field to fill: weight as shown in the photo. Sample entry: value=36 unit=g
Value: value=960 unit=g
